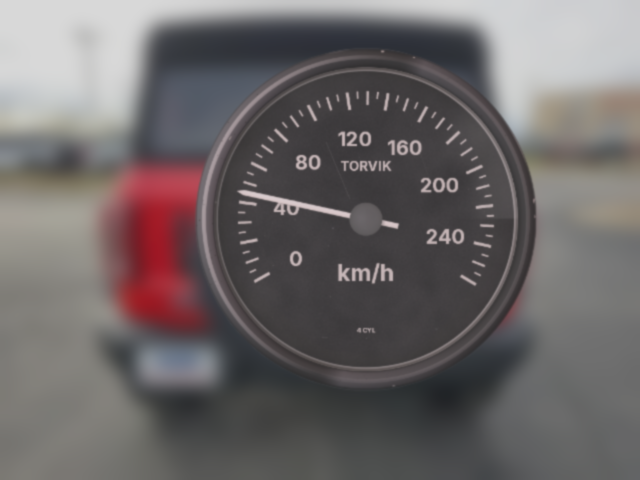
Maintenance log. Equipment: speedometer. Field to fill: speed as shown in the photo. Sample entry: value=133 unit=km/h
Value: value=45 unit=km/h
